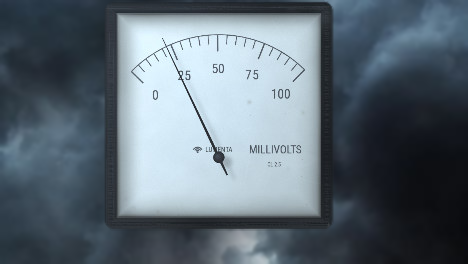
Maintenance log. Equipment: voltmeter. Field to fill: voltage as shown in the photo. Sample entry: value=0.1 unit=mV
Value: value=22.5 unit=mV
